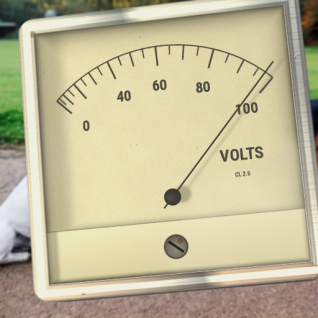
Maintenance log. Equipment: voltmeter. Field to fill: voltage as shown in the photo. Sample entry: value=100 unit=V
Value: value=97.5 unit=V
